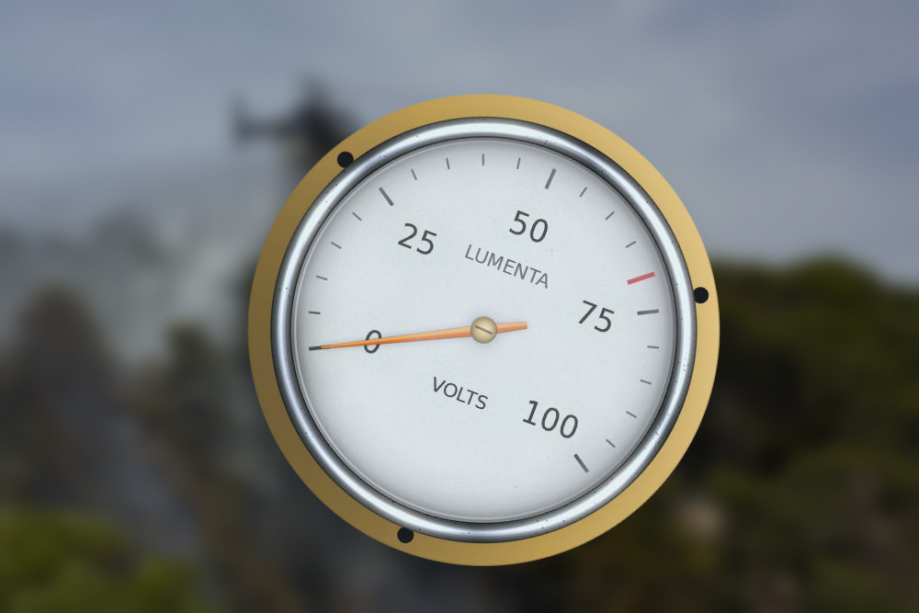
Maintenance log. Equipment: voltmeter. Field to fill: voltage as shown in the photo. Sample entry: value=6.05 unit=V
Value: value=0 unit=V
